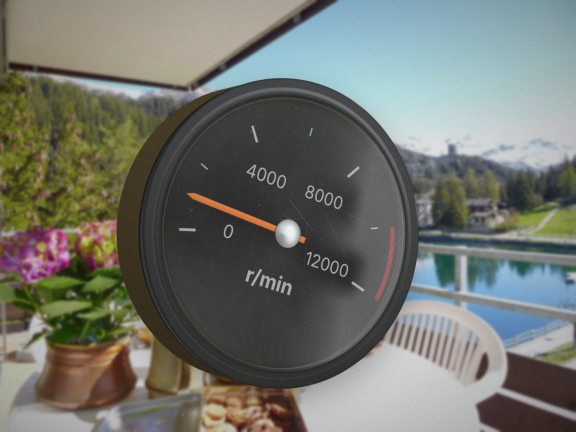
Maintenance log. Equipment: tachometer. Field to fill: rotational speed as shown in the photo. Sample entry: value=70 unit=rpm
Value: value=1000 unit=rpm
